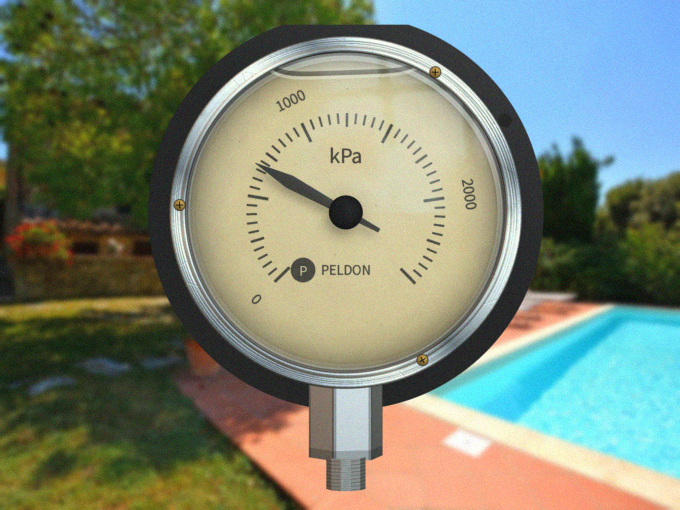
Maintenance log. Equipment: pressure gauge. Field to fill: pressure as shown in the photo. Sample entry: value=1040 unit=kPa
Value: value=675 unit=kPa
